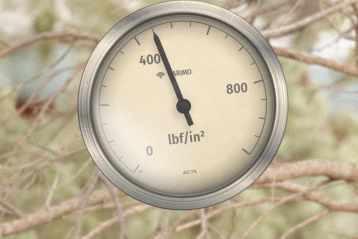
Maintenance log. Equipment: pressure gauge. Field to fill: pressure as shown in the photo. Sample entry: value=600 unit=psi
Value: value=450 unit=psi
